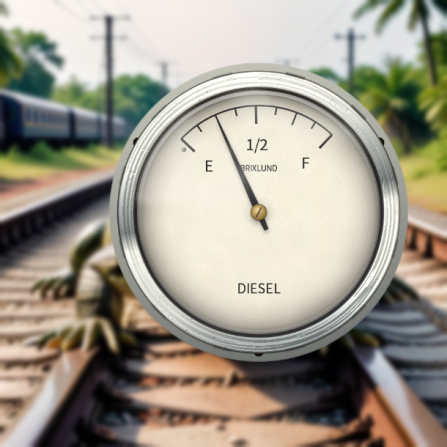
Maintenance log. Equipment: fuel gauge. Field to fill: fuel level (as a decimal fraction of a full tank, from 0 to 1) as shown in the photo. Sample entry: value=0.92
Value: value=0.25
